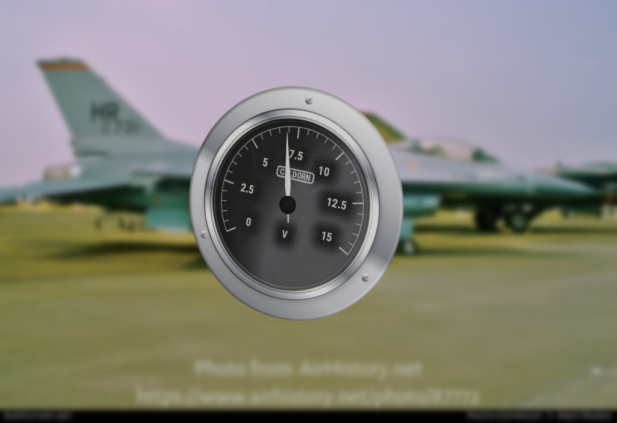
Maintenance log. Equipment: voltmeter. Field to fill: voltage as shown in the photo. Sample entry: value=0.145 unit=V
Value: value=7 unit=V
